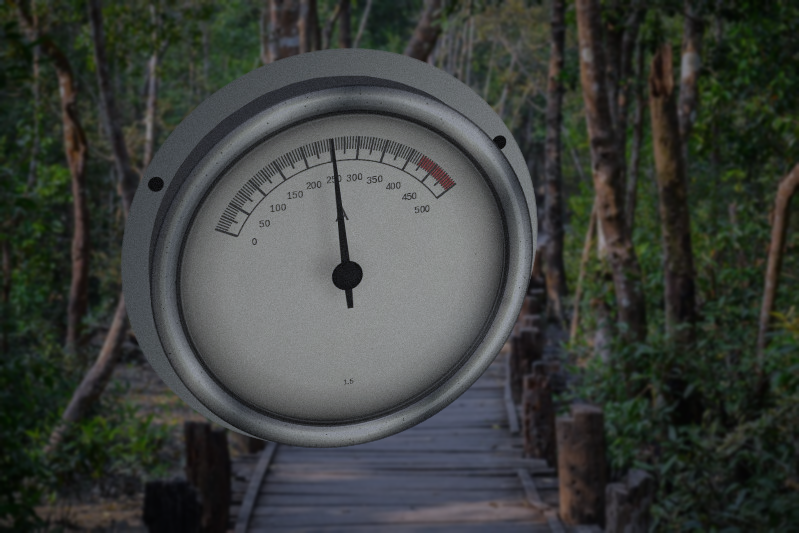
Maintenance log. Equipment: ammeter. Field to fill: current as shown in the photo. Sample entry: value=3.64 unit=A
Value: value=250 unit=A
